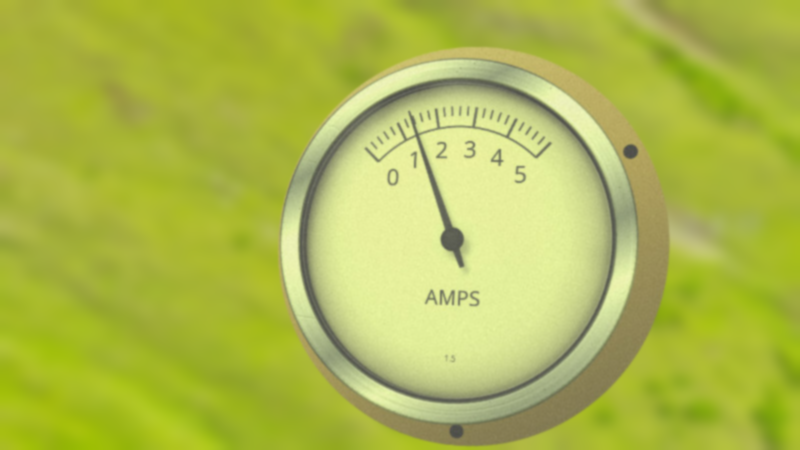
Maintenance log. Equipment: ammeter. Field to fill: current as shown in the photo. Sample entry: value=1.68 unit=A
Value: value=1.4 unit=A
